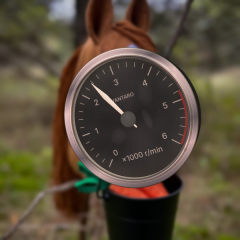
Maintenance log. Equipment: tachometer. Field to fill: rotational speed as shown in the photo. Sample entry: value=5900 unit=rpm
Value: value=2400 unit=rpm
